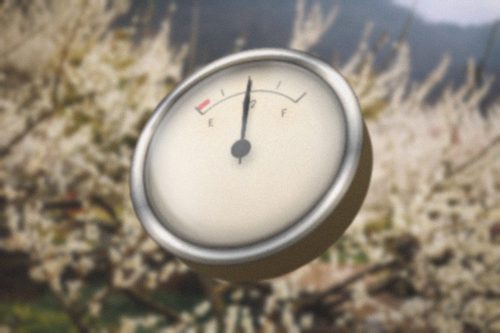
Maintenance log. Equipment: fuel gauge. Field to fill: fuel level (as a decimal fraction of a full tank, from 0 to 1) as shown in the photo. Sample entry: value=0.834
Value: value=0.5
